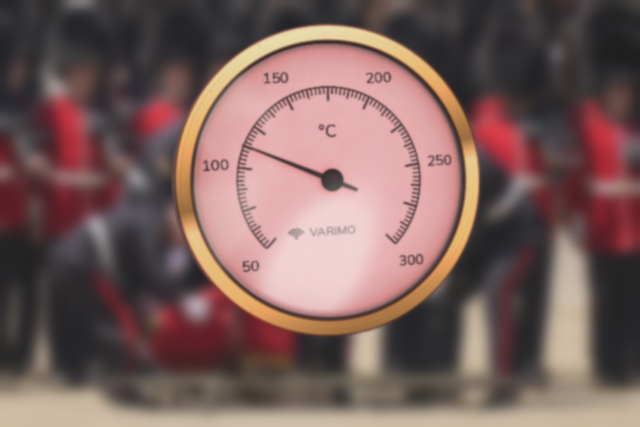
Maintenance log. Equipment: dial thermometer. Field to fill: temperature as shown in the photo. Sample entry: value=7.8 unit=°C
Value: value=112.5 unit=°C
